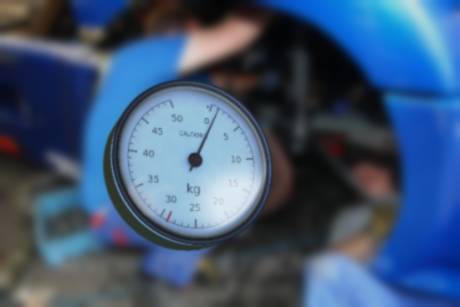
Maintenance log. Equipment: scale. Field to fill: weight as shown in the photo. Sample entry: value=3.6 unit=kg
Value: value=1 unit=kg
